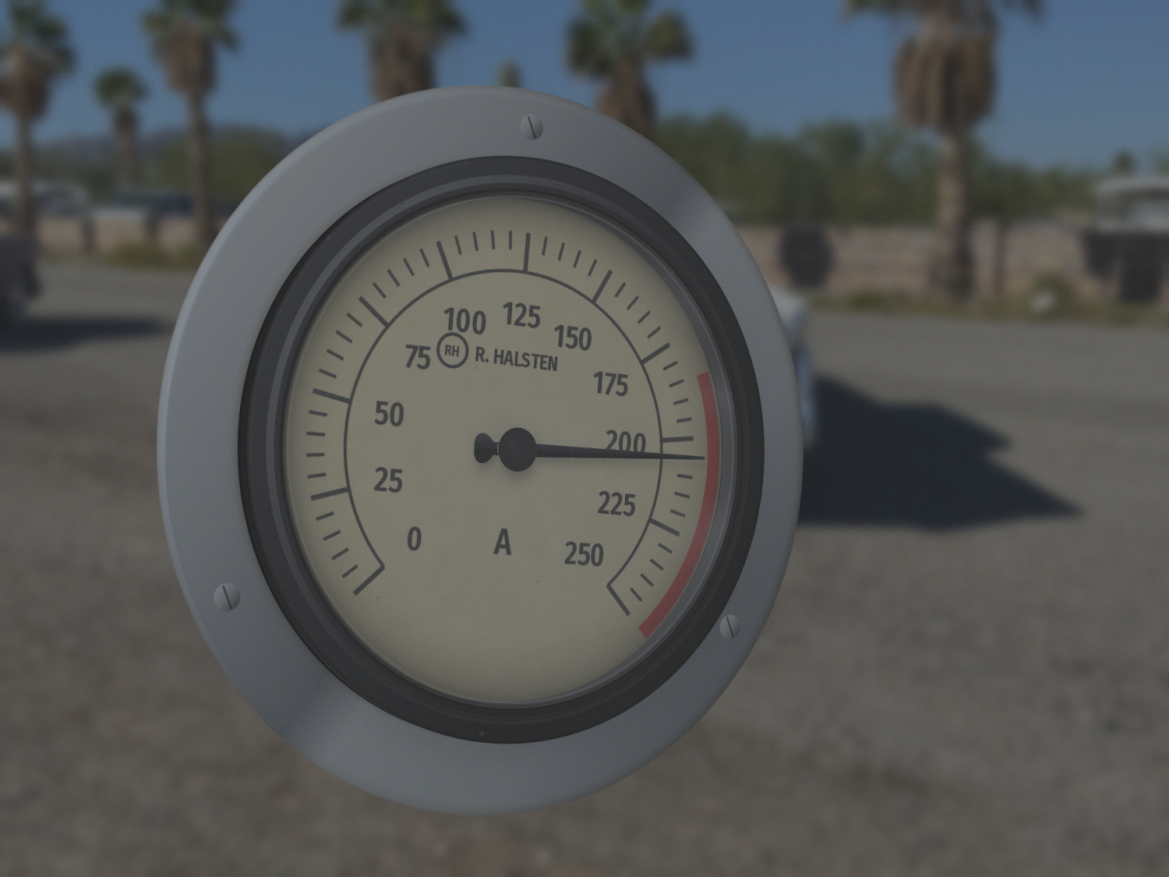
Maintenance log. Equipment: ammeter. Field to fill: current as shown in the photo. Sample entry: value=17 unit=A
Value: value=205 unit=A
